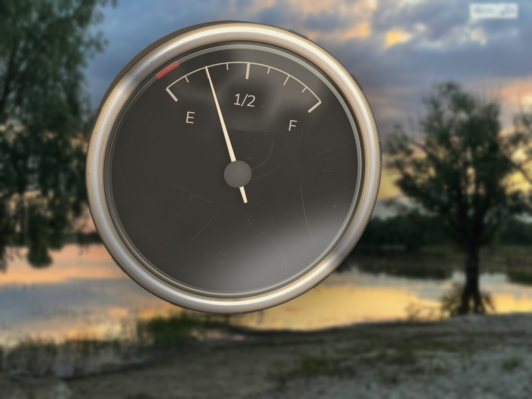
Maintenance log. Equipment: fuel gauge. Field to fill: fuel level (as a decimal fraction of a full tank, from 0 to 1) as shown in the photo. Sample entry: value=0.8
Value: value=0.25
